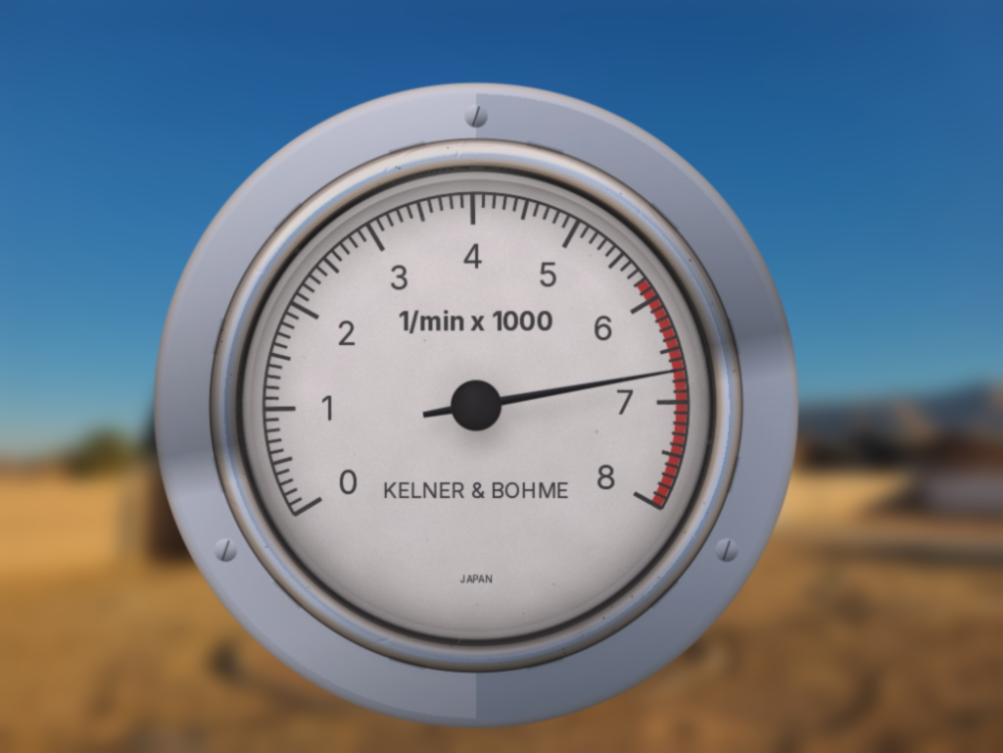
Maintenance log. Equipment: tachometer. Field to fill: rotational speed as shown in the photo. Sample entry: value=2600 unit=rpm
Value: value=6700 unit=rpm
